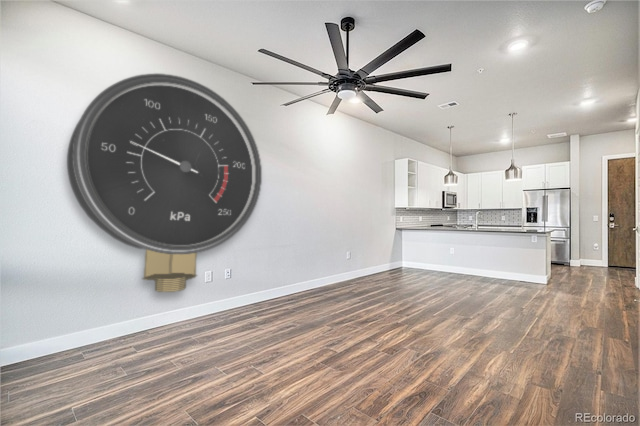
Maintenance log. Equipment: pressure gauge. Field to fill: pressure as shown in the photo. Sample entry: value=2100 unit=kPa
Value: value=60 unit=kPa
